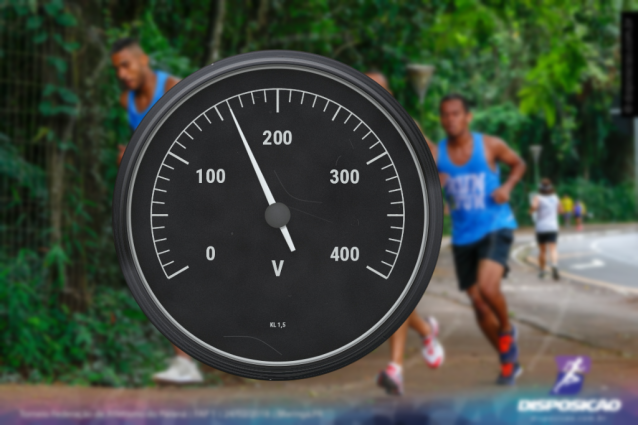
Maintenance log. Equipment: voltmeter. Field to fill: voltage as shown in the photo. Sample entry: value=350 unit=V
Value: value=160 unit=V
